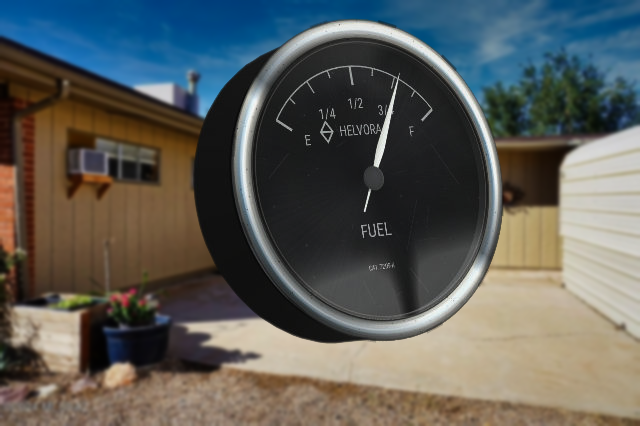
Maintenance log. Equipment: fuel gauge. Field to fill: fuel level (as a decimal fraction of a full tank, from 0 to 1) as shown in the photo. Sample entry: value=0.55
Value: value=0.75
